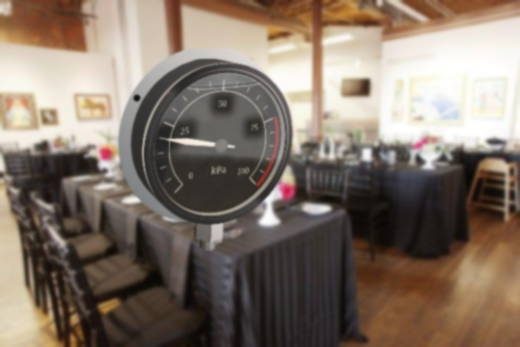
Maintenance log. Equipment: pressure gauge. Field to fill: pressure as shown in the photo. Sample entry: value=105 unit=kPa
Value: value=20 unit=kPa
